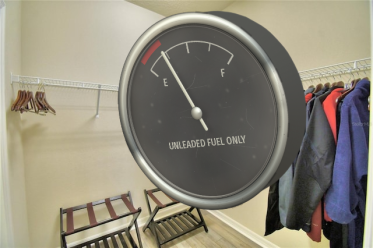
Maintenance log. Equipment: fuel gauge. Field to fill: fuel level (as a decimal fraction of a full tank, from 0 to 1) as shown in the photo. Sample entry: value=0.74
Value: value=0.25
